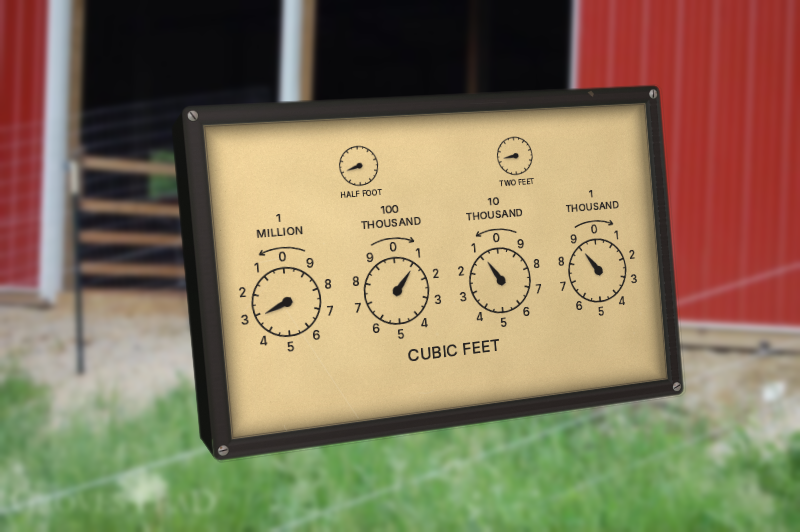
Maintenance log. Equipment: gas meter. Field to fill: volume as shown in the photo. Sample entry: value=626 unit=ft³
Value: value=310900 unit=ft³
